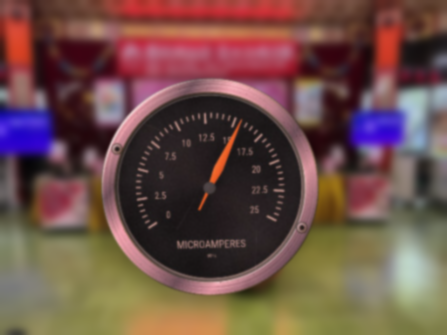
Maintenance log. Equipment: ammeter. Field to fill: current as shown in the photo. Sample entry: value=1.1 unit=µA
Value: value=15.5 unit=µA
